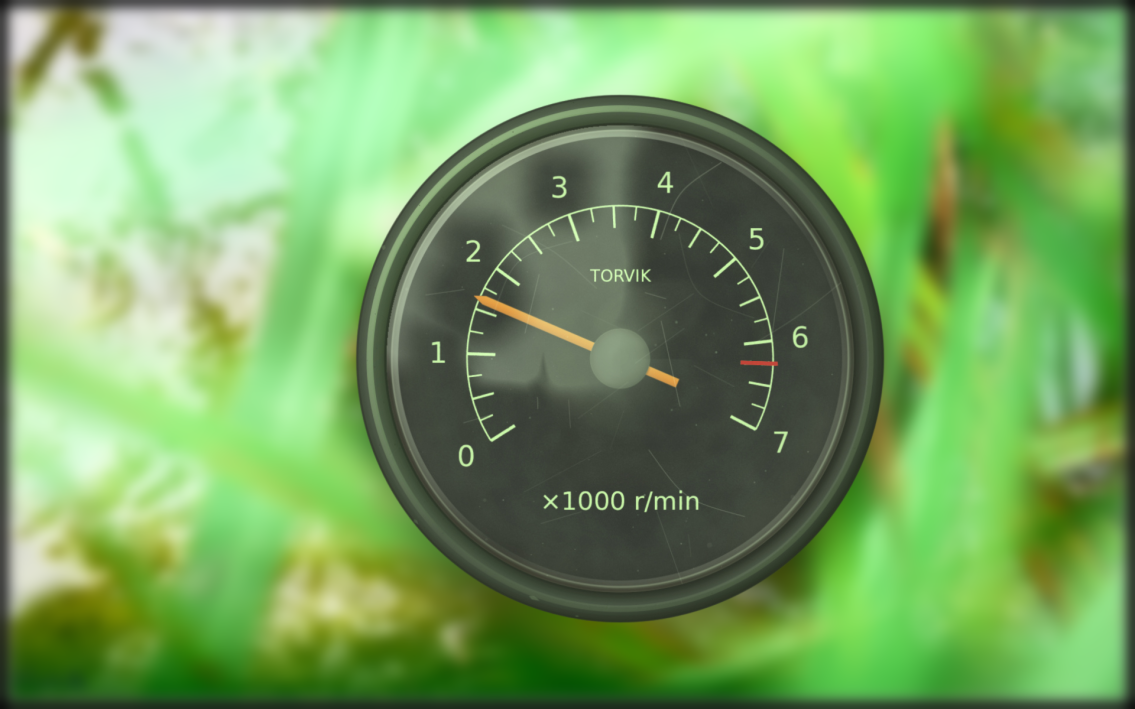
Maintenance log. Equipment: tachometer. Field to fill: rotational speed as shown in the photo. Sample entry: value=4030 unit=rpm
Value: value=1625 unit=rpm
